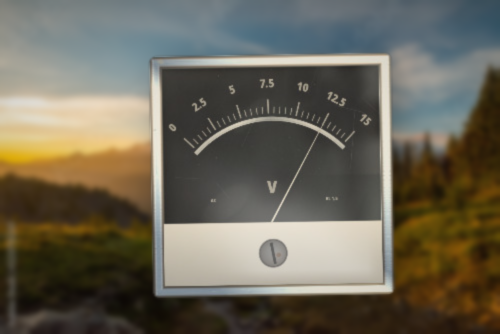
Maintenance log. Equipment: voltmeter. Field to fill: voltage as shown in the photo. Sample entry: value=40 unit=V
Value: value=12.5 unit=V
